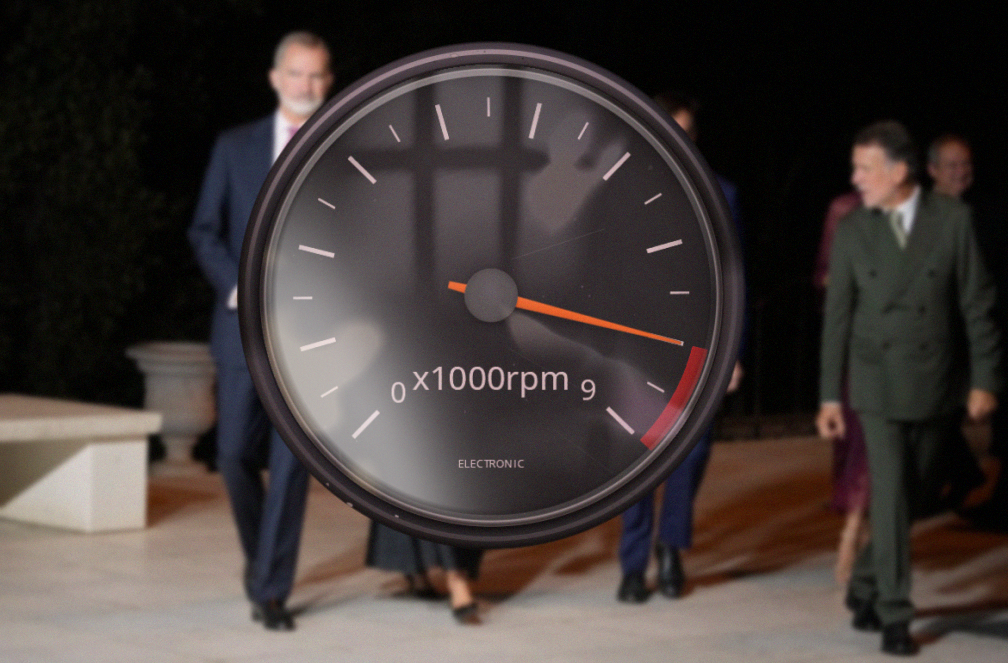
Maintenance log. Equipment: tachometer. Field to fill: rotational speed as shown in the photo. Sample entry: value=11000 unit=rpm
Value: value=8000 unit=rpm
